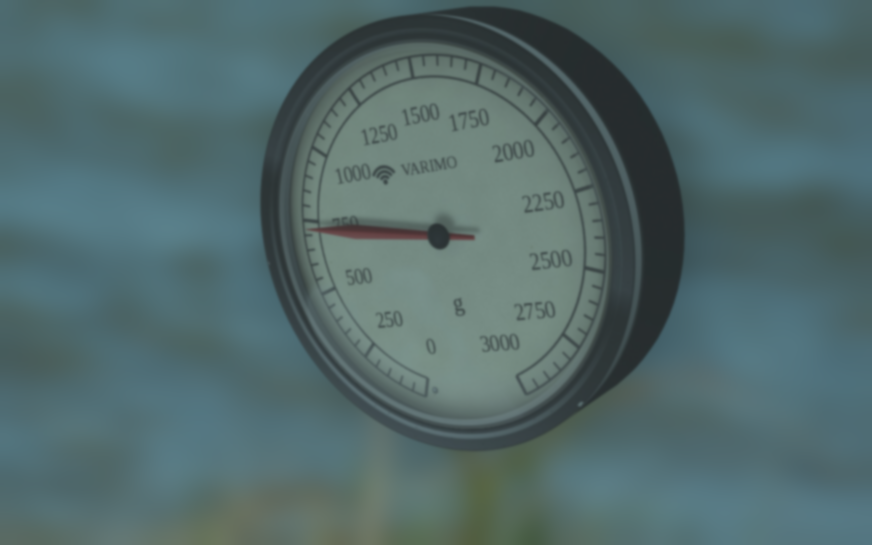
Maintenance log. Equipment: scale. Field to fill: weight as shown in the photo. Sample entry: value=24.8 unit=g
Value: value=725 unit=g
